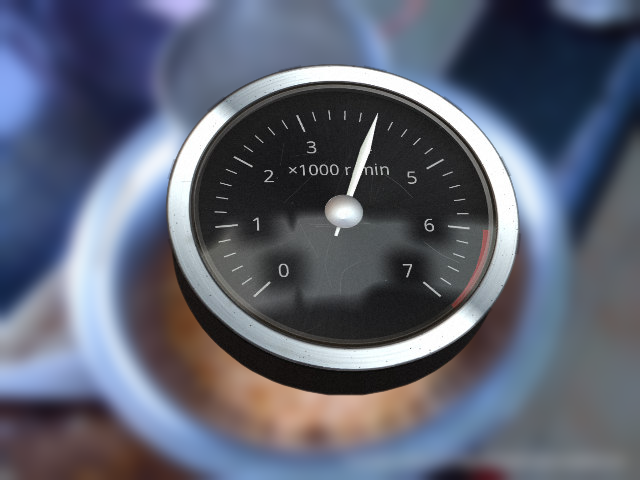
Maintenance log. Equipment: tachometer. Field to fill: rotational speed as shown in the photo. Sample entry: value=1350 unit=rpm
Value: value=4000 unit=rpm
